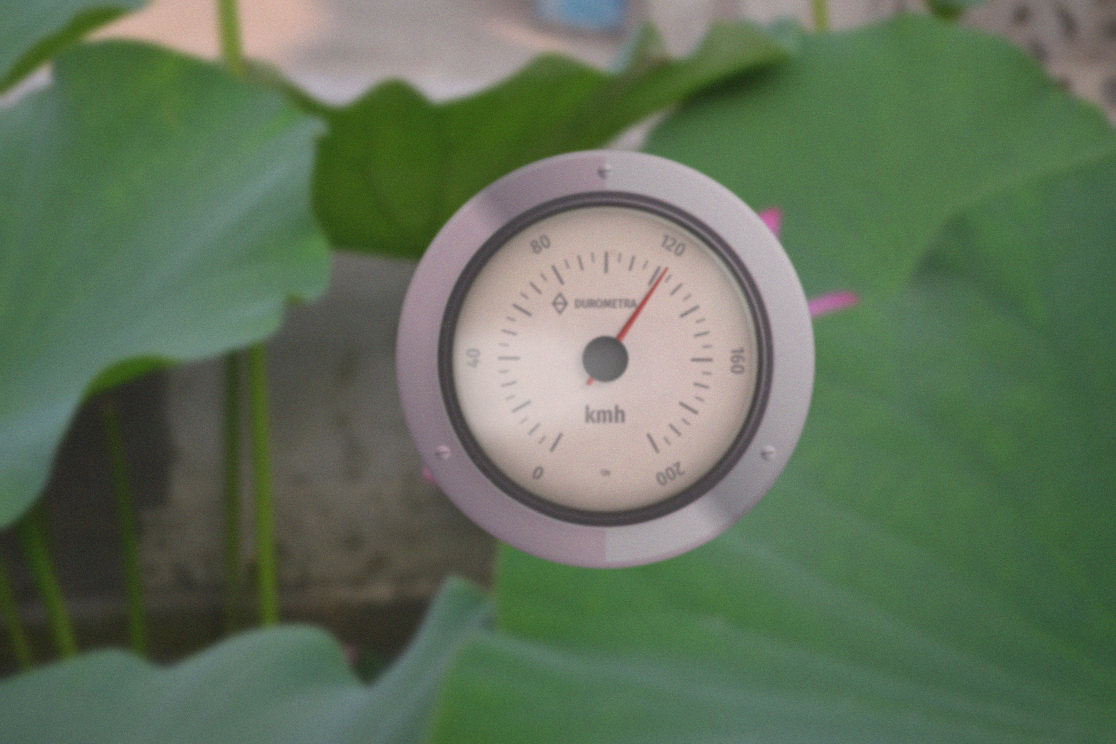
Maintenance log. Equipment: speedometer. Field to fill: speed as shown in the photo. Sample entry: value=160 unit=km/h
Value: value=122.5 unit=km/h
